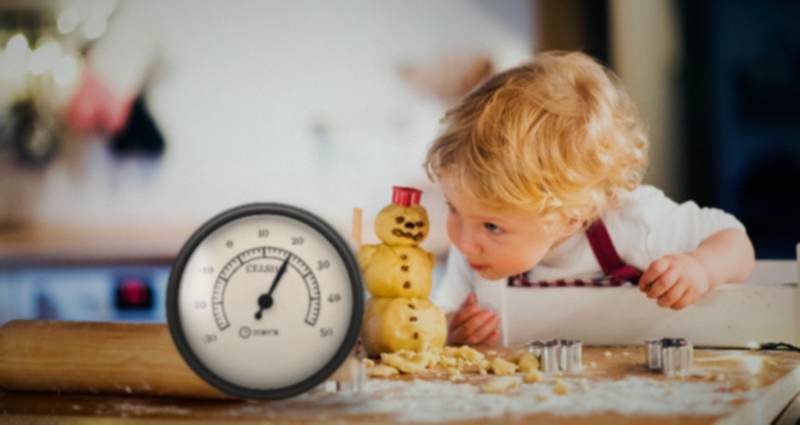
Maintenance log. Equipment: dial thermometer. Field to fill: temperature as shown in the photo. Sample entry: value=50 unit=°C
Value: value=20 unit=°C
